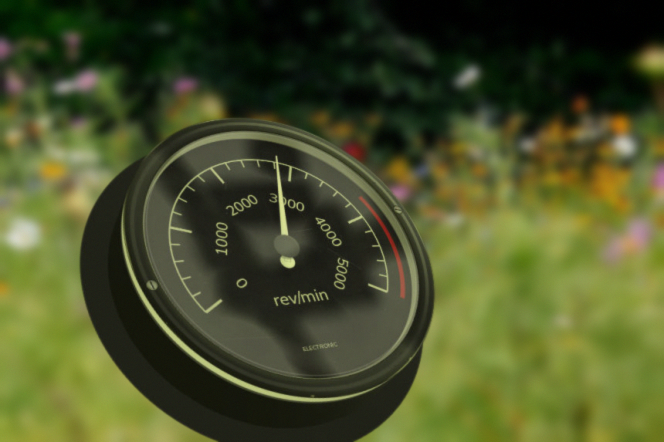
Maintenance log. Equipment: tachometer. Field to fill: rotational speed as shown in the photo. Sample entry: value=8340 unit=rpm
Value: value=2800 unit=rpm
